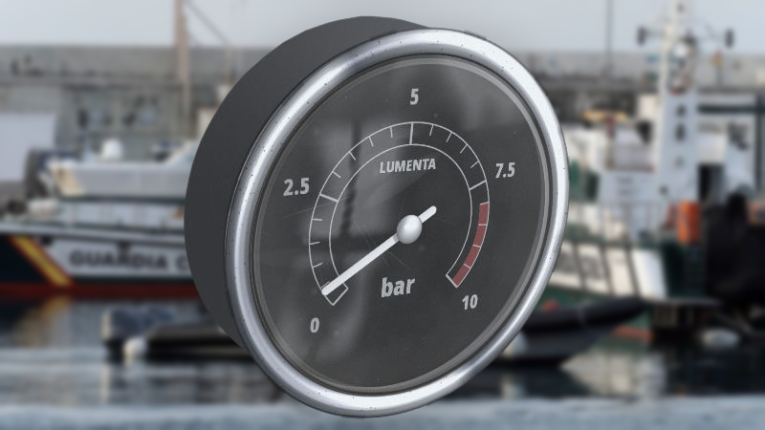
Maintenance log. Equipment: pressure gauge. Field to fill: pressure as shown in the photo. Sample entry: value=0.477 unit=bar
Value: value=0.5 unit=bar
